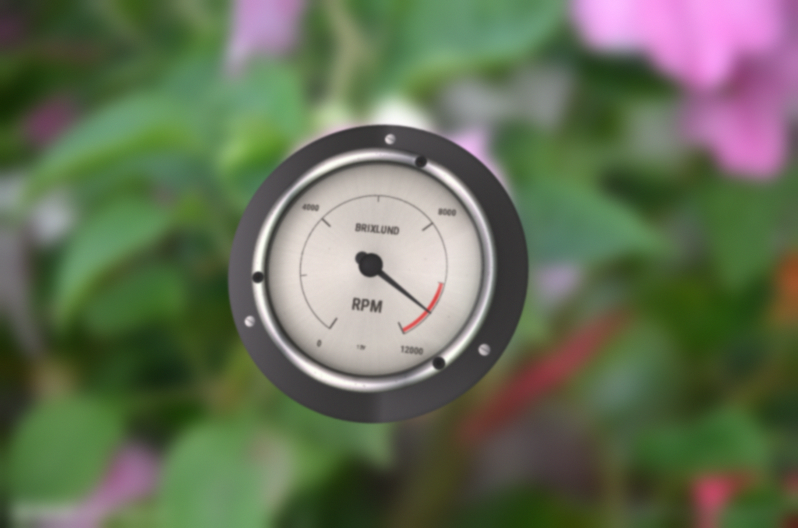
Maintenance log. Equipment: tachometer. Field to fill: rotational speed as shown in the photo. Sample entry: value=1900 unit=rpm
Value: value=11000 unit=rpm
